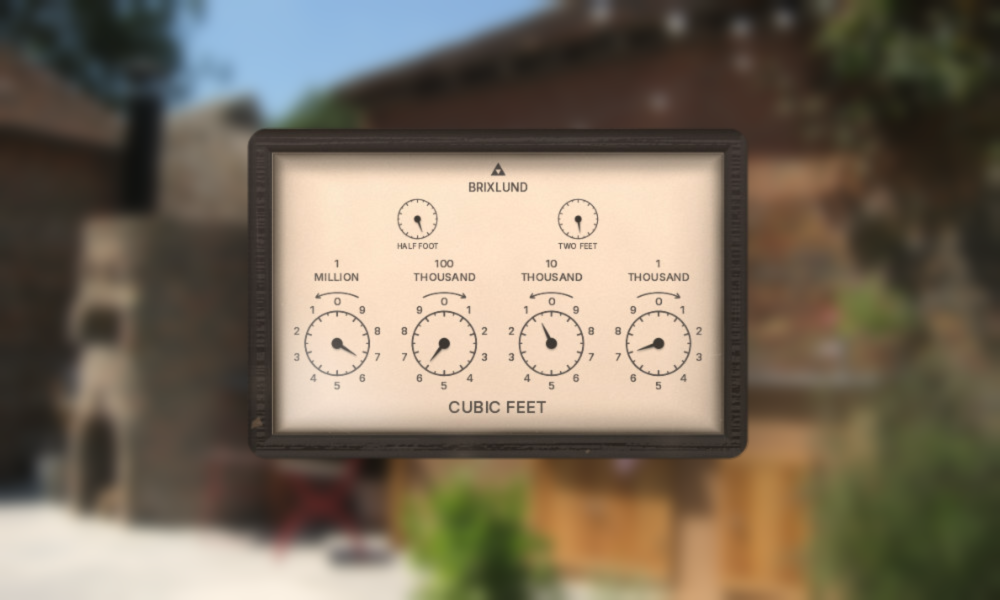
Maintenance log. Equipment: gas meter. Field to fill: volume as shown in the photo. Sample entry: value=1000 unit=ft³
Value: value=660700 unit=ft³
